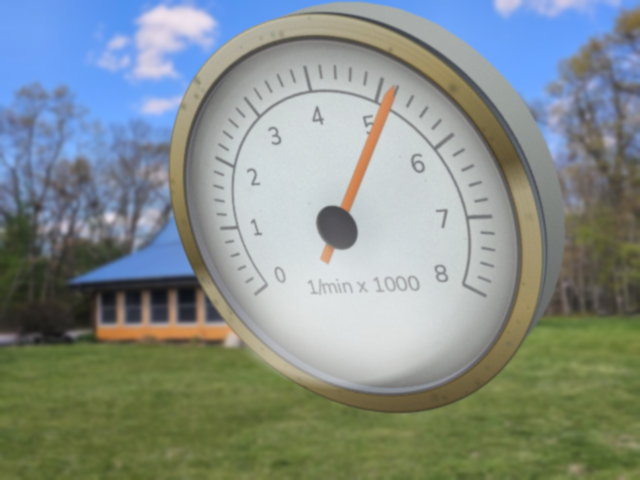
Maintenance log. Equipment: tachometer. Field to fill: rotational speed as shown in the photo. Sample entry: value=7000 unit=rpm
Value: value=5200 unit=rpm
